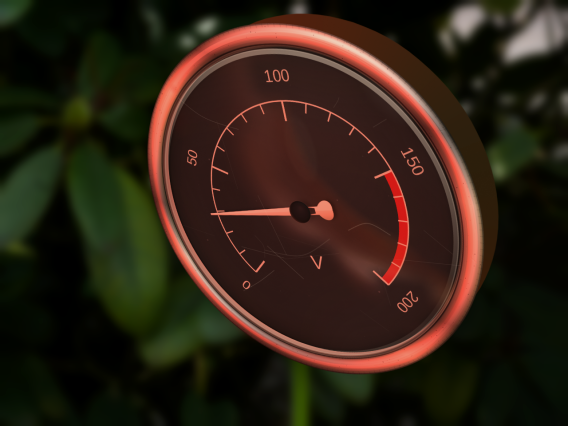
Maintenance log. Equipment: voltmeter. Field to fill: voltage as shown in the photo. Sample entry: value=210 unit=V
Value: value=30 unit=V
